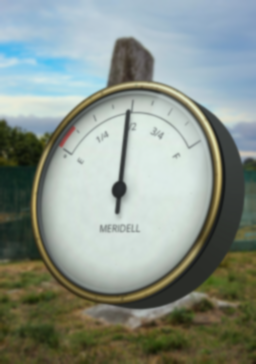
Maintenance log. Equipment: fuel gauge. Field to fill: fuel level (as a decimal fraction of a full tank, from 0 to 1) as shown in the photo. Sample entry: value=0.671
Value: value=0.5
